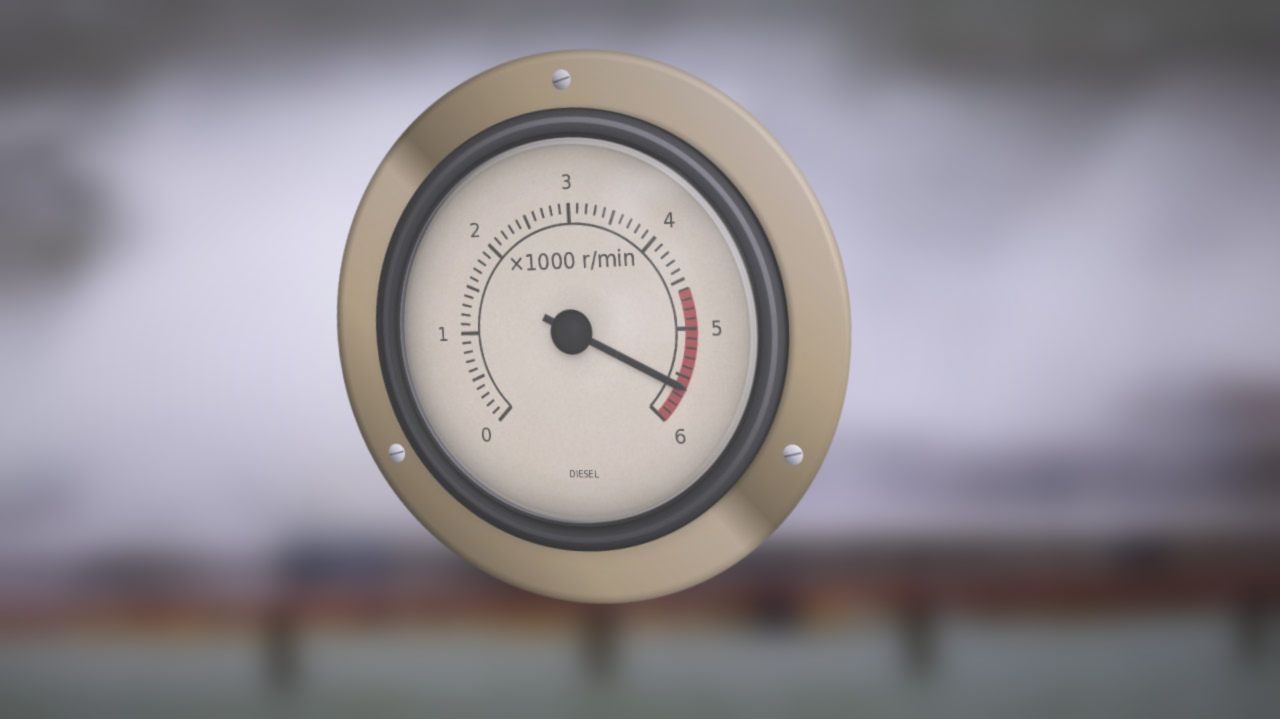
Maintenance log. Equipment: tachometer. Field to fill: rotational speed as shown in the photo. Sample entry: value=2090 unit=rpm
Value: value=5600 unit=rpm
